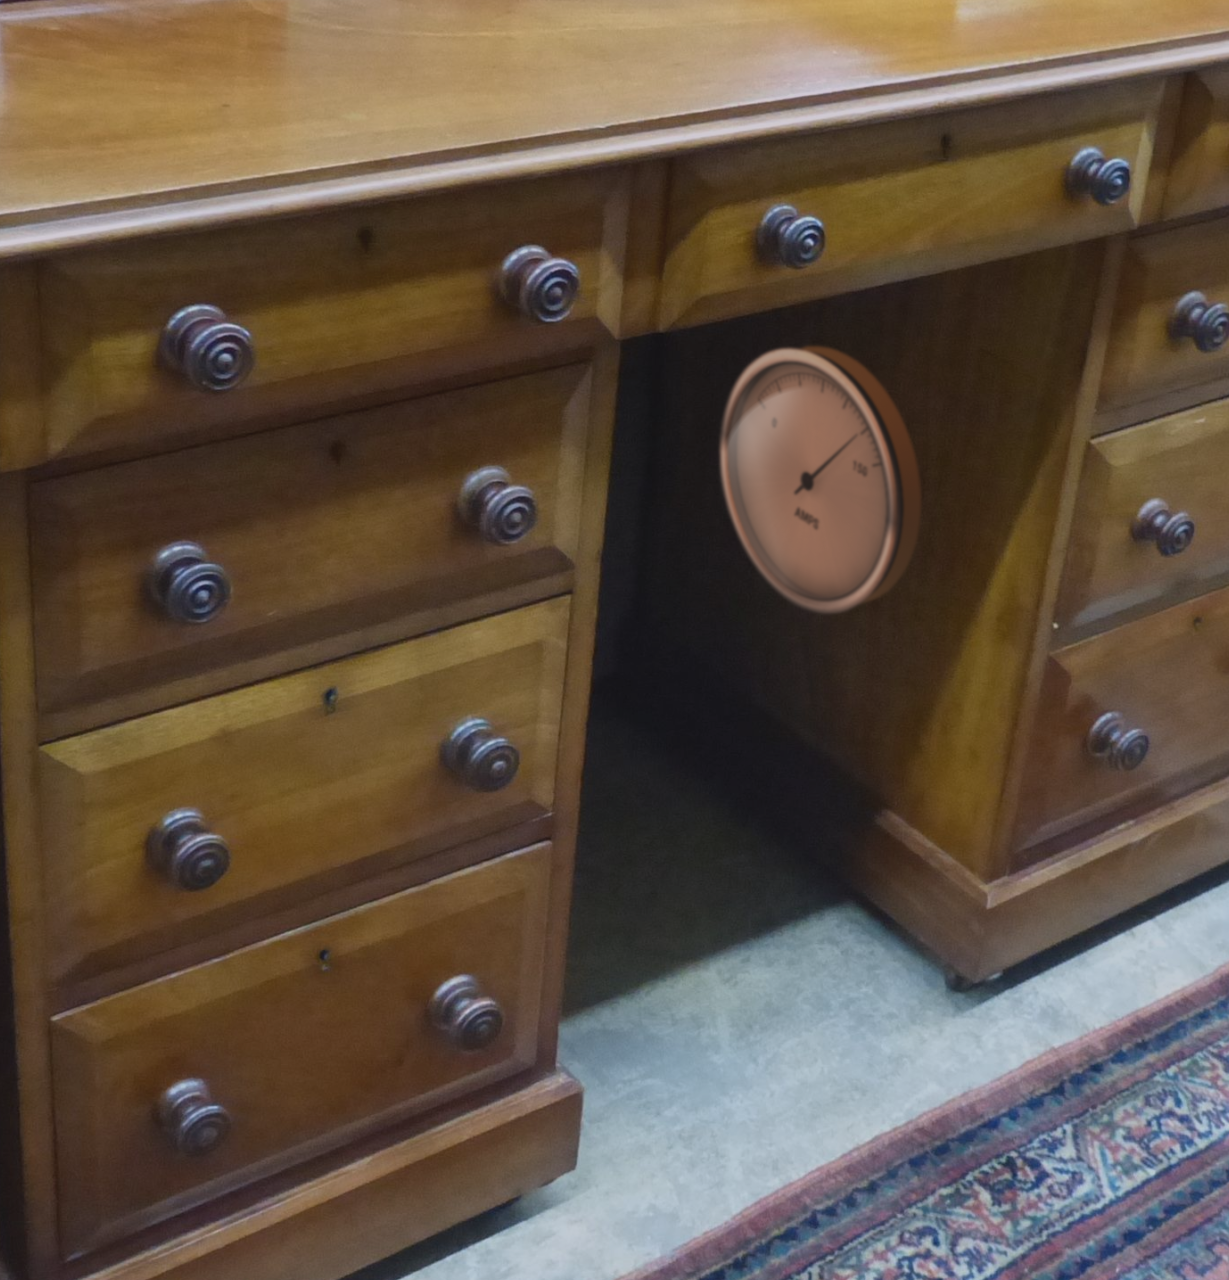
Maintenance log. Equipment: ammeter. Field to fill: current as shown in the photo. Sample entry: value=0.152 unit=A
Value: value=125 unit=A
